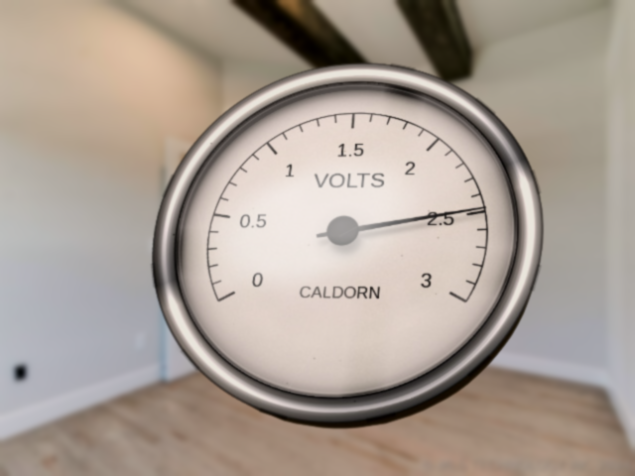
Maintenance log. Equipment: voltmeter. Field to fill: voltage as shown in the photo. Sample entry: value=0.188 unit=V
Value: value=2.5 unit=V
